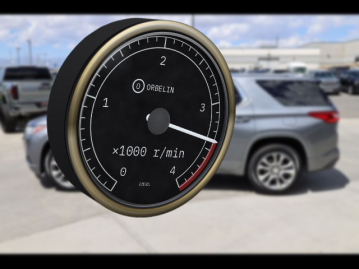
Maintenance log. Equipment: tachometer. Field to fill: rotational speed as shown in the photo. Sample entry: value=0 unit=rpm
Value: value=3400 unit=rpm
